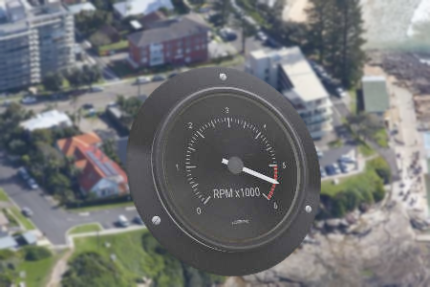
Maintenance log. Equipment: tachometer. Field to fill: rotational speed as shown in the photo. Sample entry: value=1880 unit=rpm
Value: value=5500 unit=rpm
